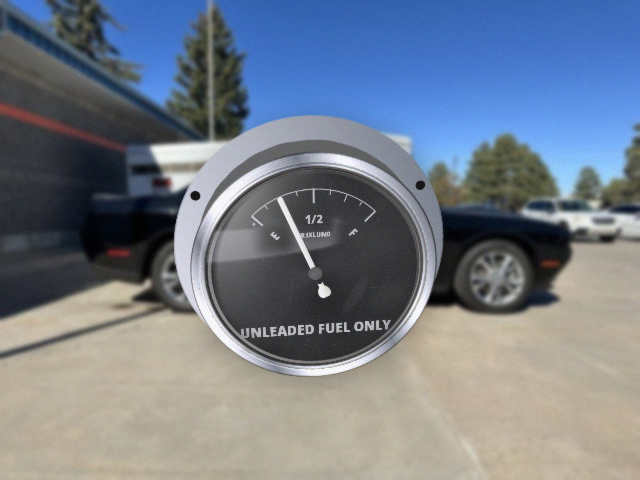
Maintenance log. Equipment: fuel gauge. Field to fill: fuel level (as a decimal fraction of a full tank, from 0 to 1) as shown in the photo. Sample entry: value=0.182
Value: value=0.25
